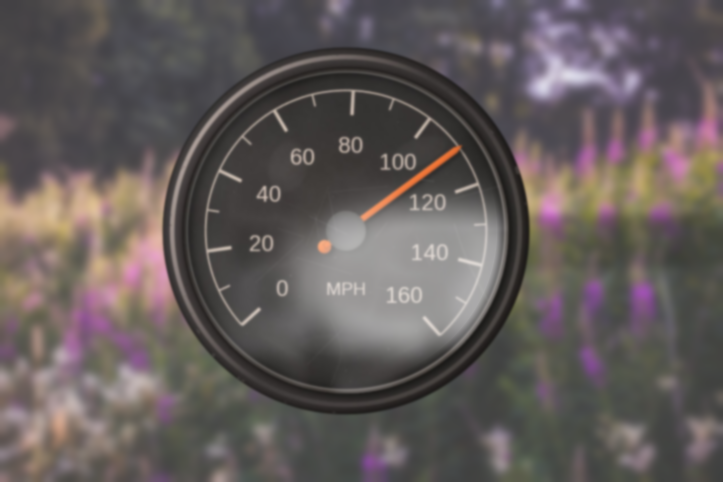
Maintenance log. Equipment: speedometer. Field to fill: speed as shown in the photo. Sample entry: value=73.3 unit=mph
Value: value=110 unit=mph
